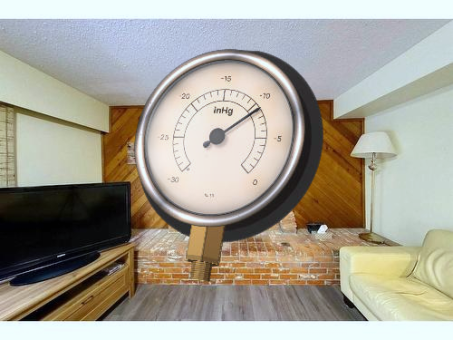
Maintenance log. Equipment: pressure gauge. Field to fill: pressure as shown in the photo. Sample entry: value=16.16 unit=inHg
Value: value=-9 unit=inHg
